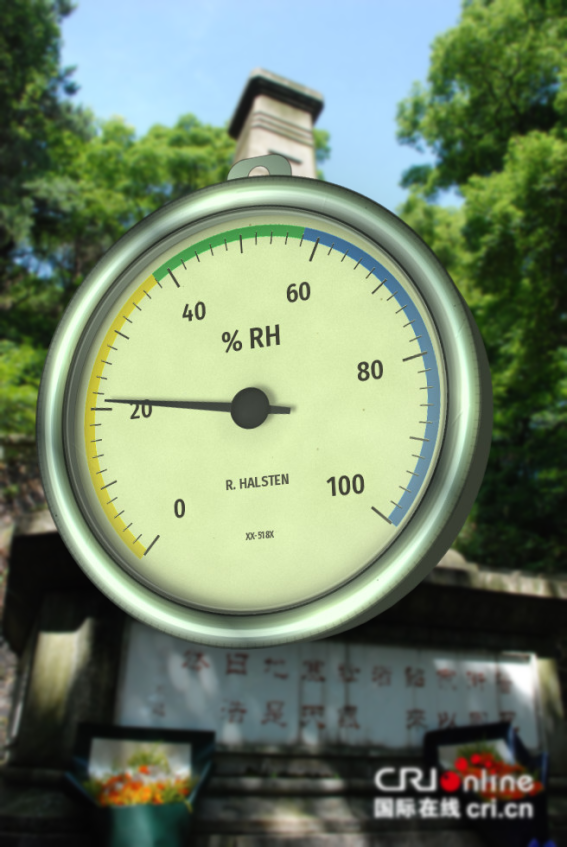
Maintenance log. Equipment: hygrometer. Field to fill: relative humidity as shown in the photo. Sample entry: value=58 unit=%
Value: value=21 unit=%
